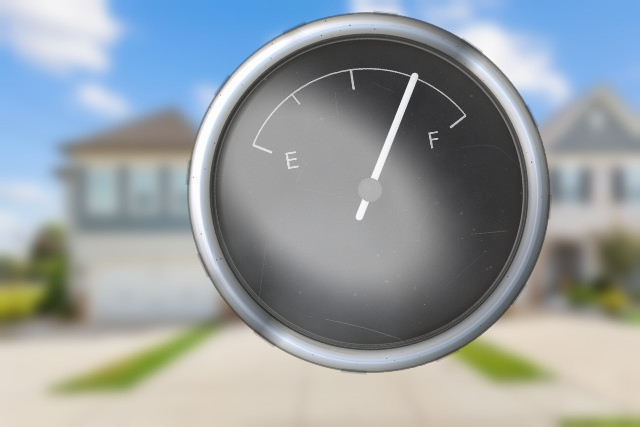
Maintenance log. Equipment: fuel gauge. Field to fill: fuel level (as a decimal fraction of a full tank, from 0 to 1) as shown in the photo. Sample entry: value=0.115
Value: value=0.75
